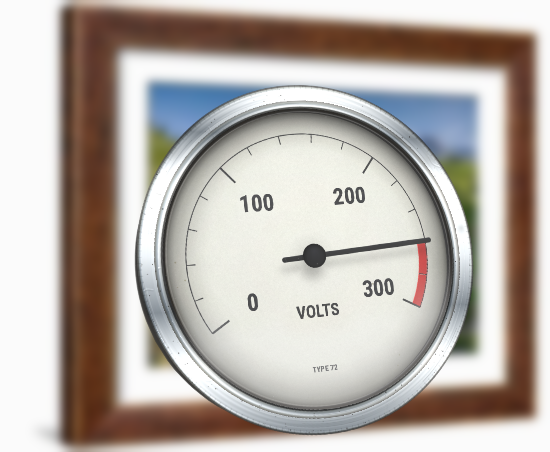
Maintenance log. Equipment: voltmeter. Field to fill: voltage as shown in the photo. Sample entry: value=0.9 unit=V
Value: value=260 unit=V
